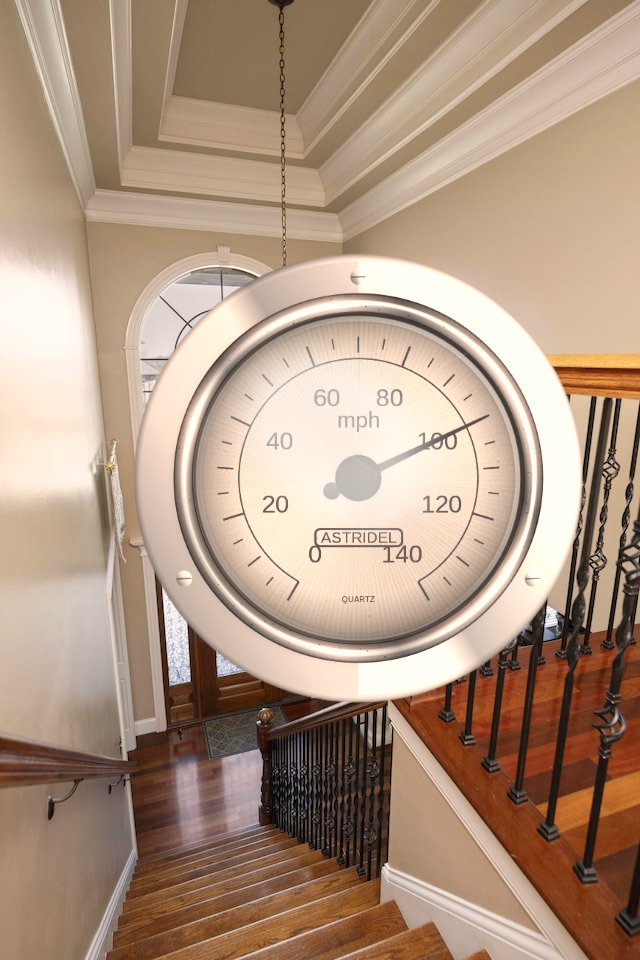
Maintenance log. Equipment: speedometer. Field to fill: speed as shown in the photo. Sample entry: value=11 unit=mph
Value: value=100 unit=mph
